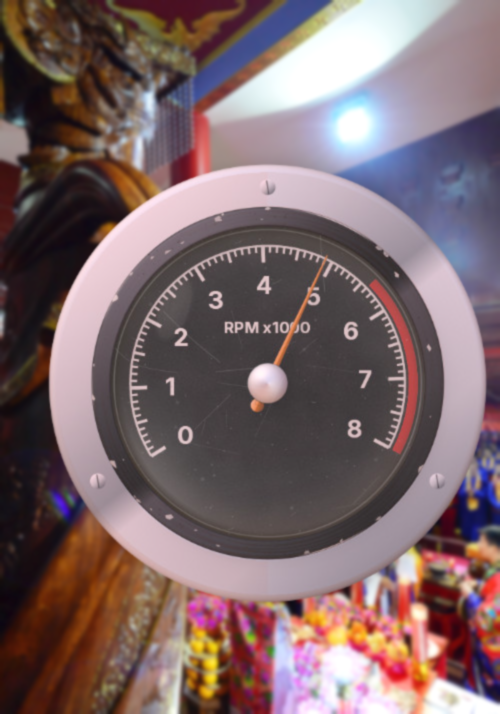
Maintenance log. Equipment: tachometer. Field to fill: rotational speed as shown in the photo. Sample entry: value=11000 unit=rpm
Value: value=4900 unit=rpm
